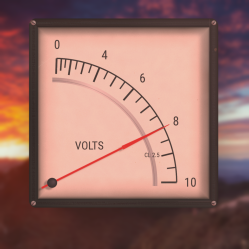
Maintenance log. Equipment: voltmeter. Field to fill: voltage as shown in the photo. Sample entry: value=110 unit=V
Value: value=8 unit=V
